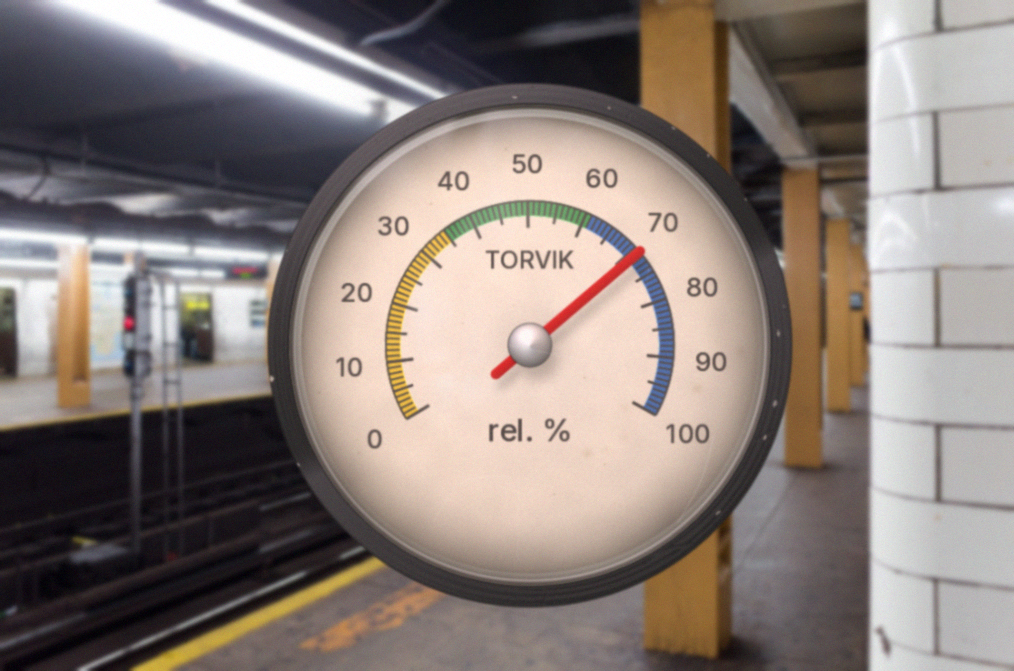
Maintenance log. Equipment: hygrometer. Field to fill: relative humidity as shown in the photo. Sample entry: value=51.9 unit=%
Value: value=71 unit=%
